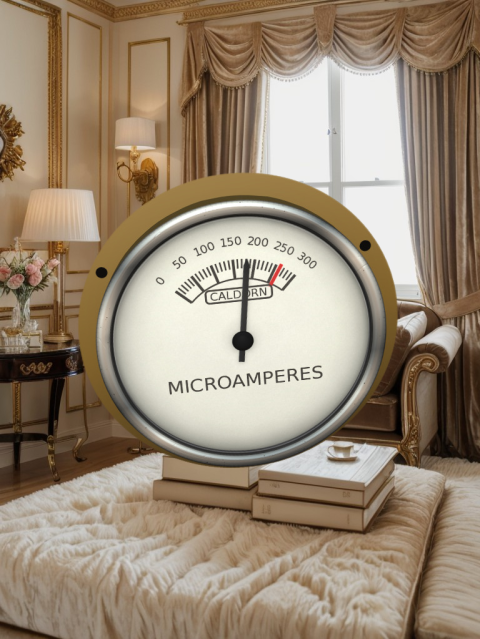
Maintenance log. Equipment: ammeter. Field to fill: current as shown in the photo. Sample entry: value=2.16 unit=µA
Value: value=180 unit=µA
